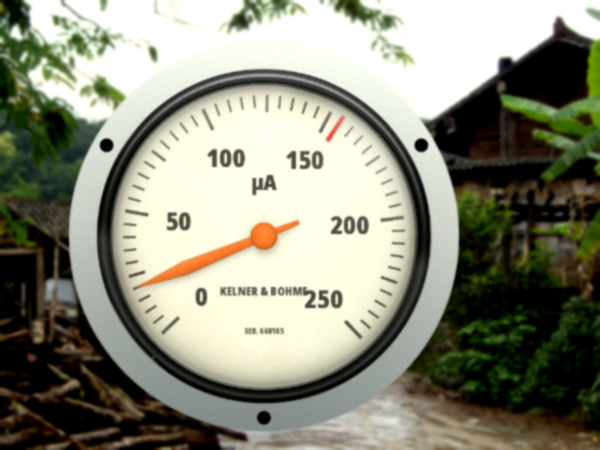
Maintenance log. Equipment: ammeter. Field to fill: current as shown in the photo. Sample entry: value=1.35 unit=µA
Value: value=20 unit=µA
